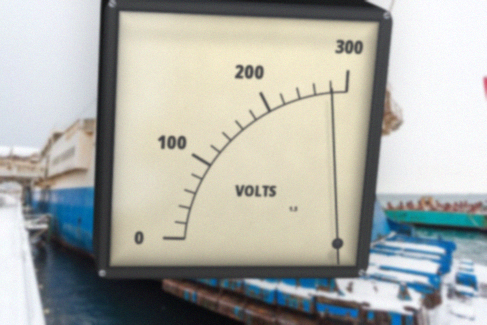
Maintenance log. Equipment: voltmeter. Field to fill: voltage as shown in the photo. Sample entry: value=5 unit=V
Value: value=280 unit=V
